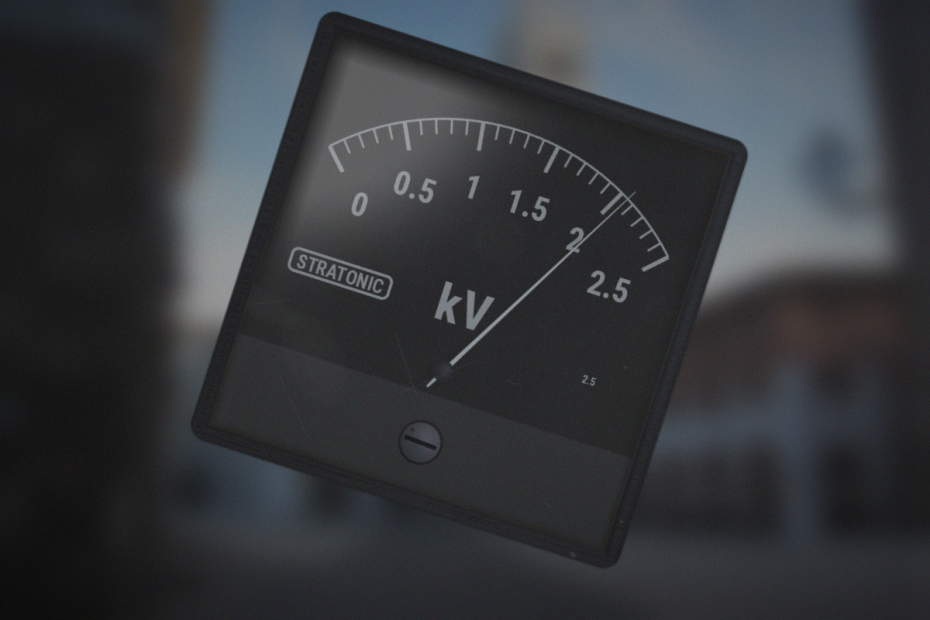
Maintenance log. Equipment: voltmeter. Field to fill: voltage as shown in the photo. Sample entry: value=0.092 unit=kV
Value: value=2.05 unit=kV
